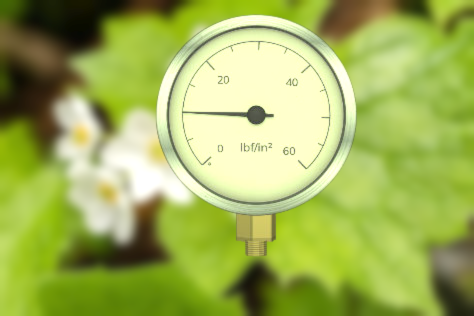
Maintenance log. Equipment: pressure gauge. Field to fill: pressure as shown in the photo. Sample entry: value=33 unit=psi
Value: value=10 unit=psi
